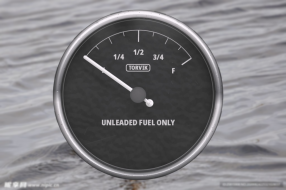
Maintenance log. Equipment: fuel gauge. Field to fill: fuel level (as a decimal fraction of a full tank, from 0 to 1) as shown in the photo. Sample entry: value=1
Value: value=0
